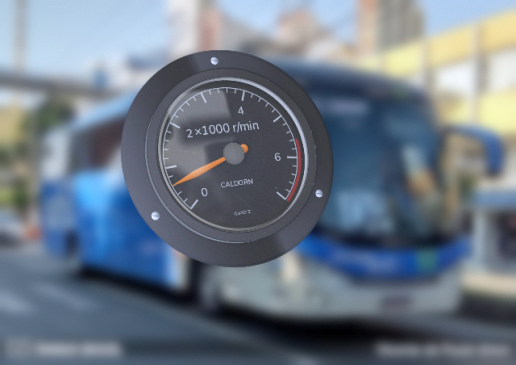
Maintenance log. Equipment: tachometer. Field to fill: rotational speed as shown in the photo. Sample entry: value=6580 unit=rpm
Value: value=600 unit=rpm
